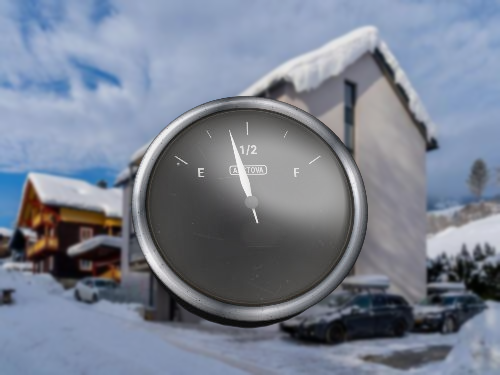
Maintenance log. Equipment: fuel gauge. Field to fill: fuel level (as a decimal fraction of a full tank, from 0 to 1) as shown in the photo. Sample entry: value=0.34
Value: value=0.375
